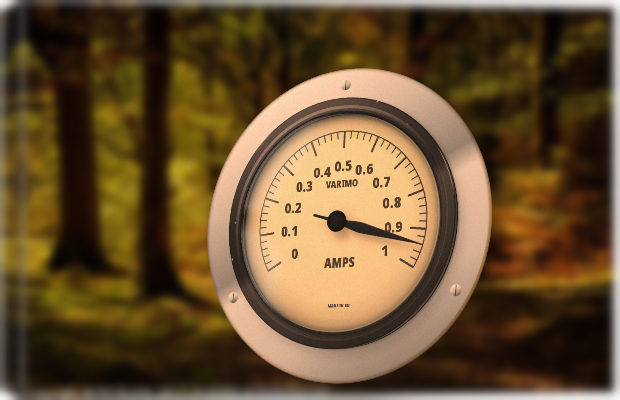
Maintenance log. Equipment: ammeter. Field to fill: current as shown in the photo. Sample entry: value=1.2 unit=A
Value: value=0.94 unit=A
